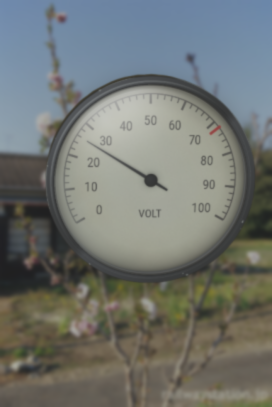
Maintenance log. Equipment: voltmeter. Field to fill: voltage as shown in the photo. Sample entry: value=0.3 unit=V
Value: value=26 unit=V
